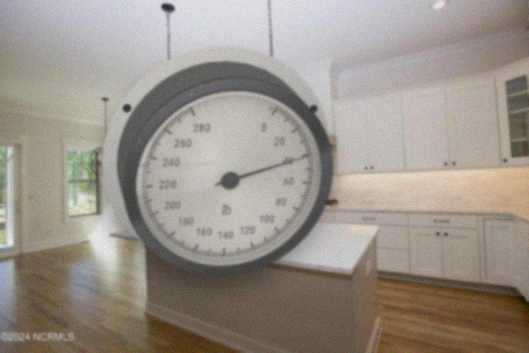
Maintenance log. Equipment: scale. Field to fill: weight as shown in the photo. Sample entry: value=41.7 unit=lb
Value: value=40 unit=lb
